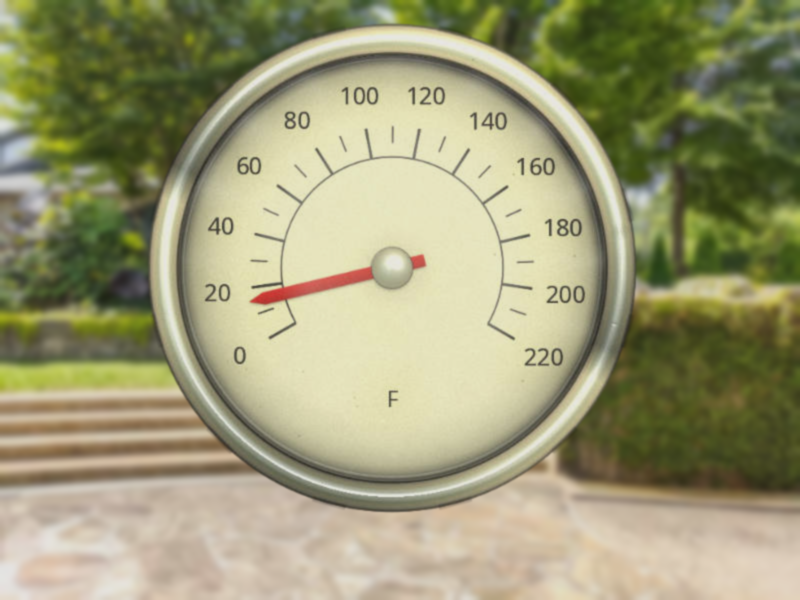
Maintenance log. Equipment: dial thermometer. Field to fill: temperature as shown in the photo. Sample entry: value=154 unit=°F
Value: value=15 unit=°F
